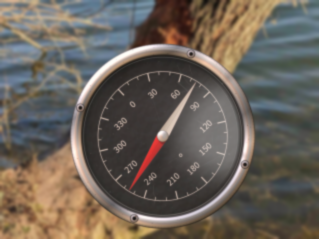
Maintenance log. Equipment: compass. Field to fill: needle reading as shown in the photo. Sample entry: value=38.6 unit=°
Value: value=255 unit=°
